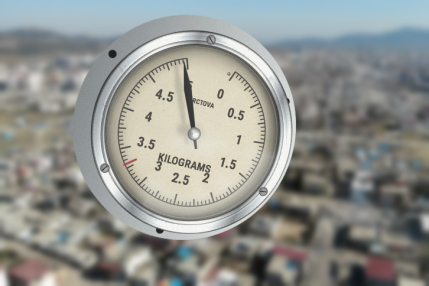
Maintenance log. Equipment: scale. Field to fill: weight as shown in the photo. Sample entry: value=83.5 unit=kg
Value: value=4.95 unit=kg
